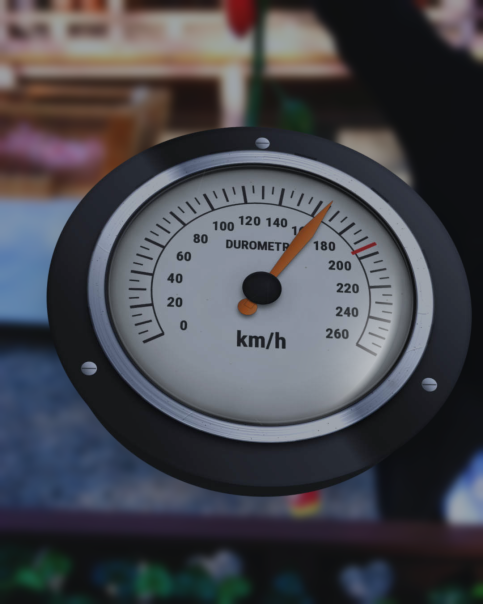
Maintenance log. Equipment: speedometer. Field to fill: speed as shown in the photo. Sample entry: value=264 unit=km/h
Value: value=165 unit=km/h
